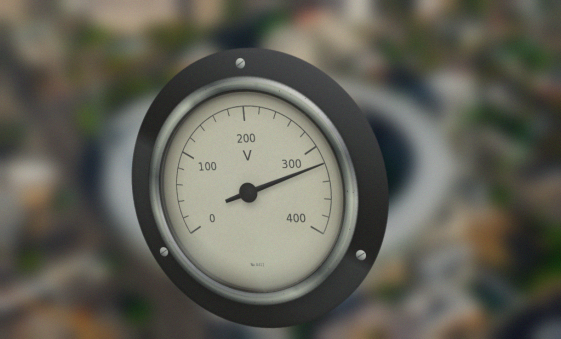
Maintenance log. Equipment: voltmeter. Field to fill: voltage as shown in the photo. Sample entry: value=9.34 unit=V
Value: value=320 unit=V
